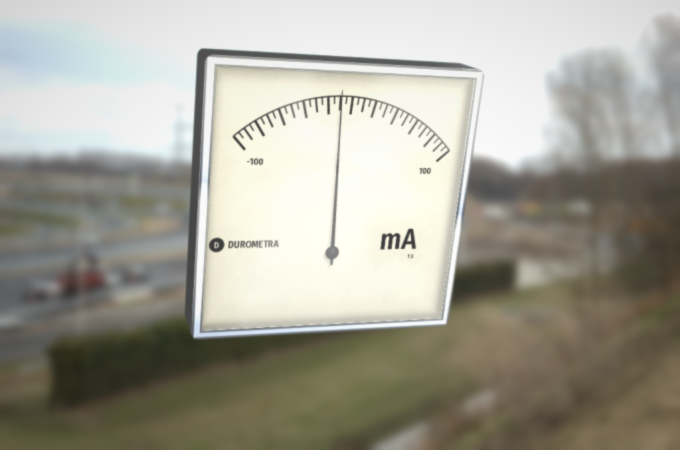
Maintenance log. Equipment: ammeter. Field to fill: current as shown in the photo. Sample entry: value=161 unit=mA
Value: value=-10 unit=mA
